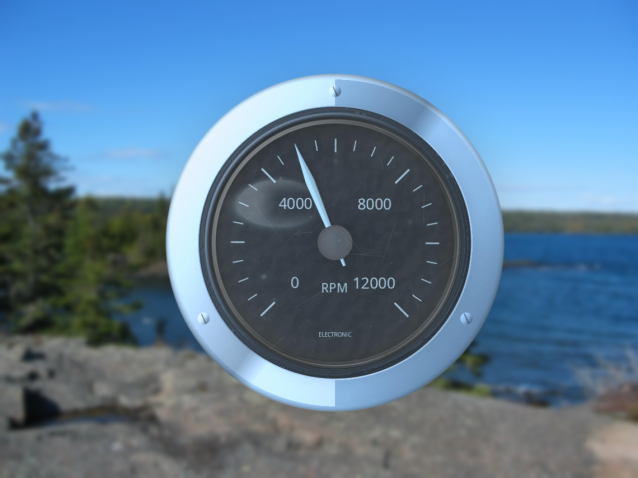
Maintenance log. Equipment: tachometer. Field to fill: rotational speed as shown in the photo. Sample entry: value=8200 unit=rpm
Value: value=5000 unit=rpm
